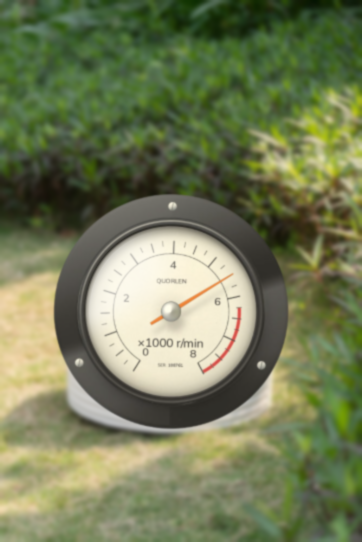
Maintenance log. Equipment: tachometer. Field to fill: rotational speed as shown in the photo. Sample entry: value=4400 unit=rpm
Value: value=5500 unit=rpm
